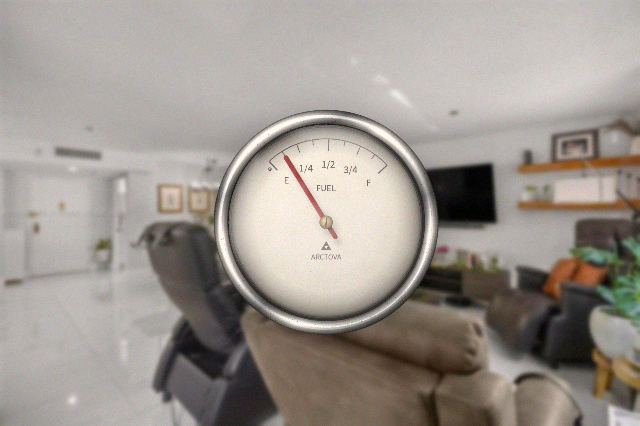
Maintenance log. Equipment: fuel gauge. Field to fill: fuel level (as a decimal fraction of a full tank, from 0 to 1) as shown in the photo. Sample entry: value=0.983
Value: value=0.125
